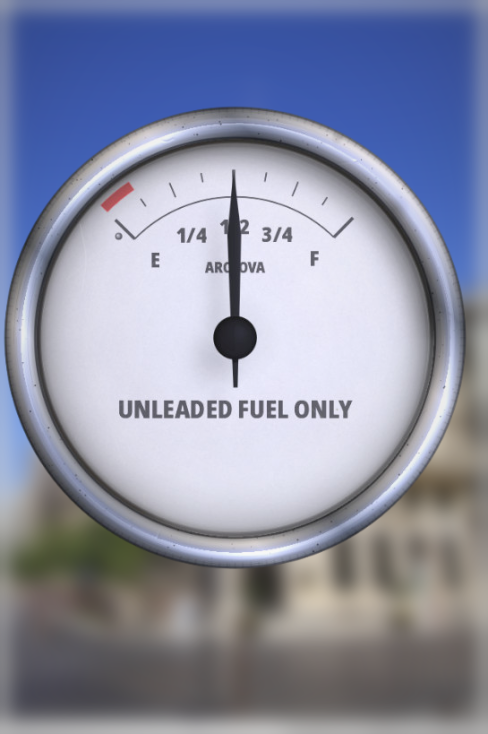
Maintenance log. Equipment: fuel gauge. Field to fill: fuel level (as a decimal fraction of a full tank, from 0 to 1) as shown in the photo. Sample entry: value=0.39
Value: value=0.5
